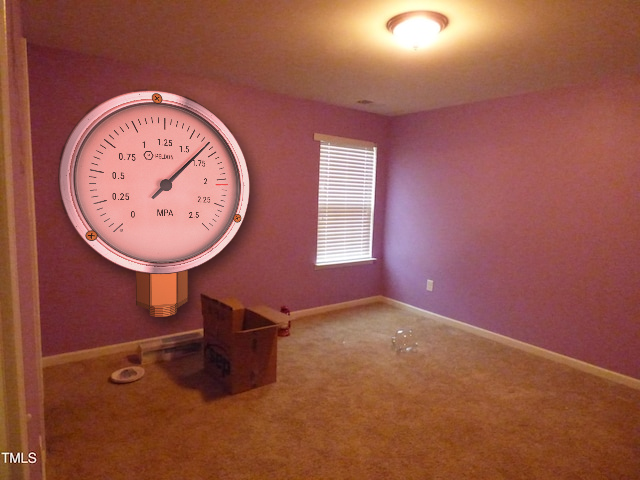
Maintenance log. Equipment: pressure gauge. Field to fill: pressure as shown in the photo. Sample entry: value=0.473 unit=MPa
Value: value=1.65 unit=MPa
